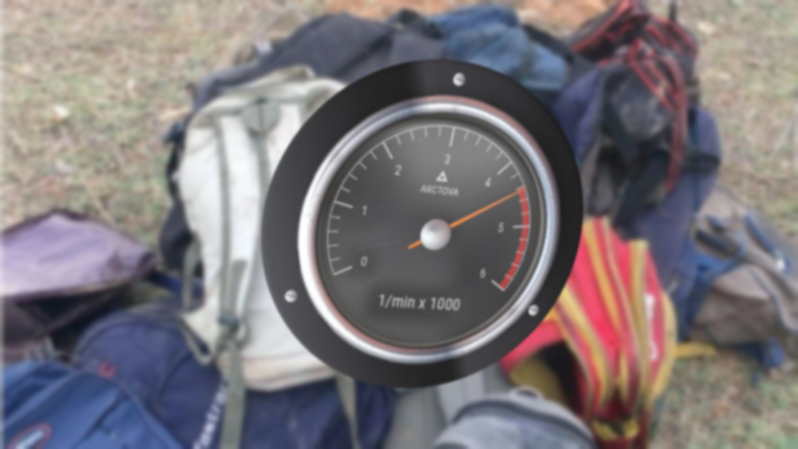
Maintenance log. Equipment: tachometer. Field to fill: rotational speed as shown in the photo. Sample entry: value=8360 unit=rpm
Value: value=4400 unit=rpm
